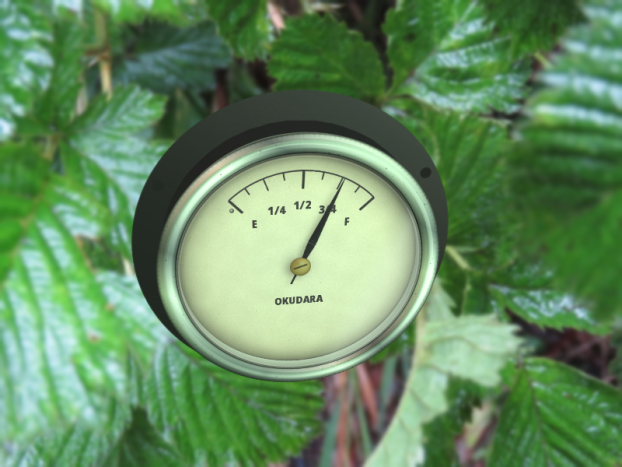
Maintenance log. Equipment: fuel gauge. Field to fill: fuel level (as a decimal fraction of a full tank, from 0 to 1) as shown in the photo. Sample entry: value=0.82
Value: value=0.75
